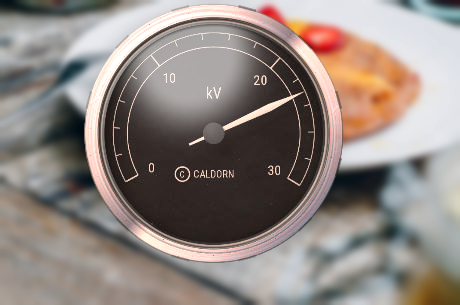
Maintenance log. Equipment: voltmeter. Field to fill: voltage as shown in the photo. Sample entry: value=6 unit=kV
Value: value=23 unit=kV
